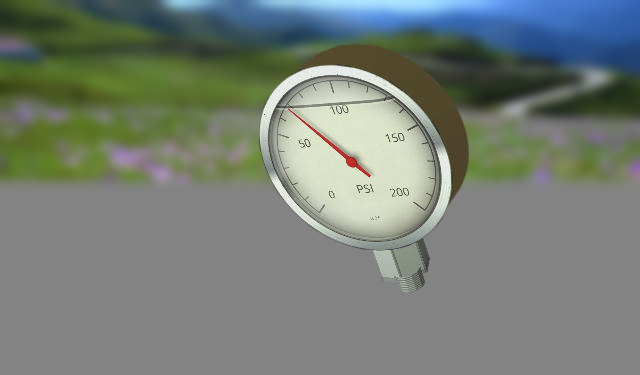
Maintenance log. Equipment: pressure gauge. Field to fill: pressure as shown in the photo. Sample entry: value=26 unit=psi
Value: value=70 unit=psi
